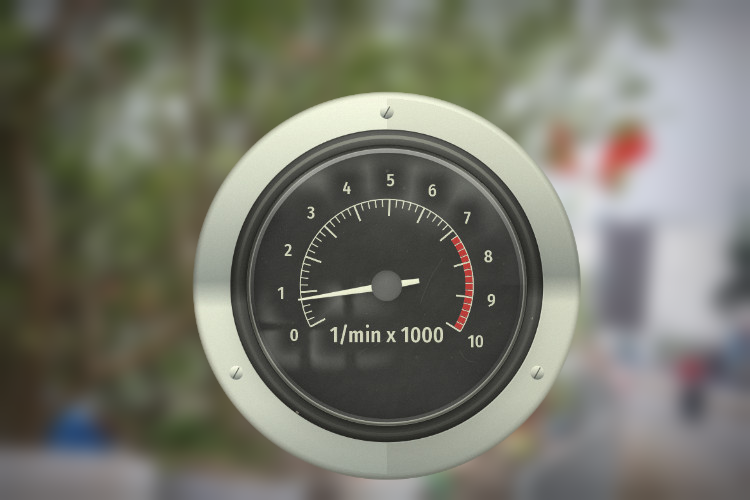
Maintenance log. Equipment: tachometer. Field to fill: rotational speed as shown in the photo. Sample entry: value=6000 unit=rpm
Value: value=800 unit=rpm
